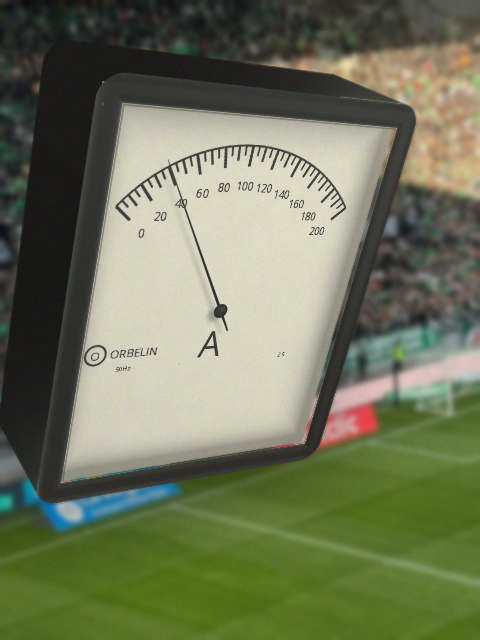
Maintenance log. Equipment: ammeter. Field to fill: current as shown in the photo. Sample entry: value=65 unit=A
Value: value=40 unit=A
